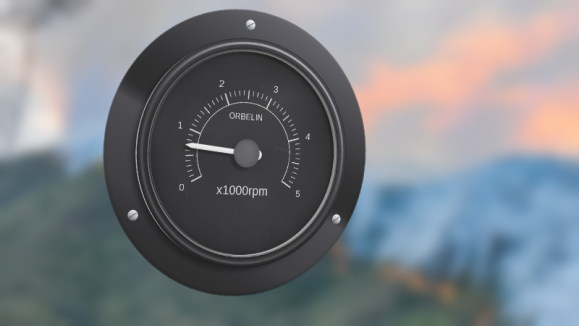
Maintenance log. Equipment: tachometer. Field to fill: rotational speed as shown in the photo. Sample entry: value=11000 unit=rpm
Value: value=700 unit=rpm
